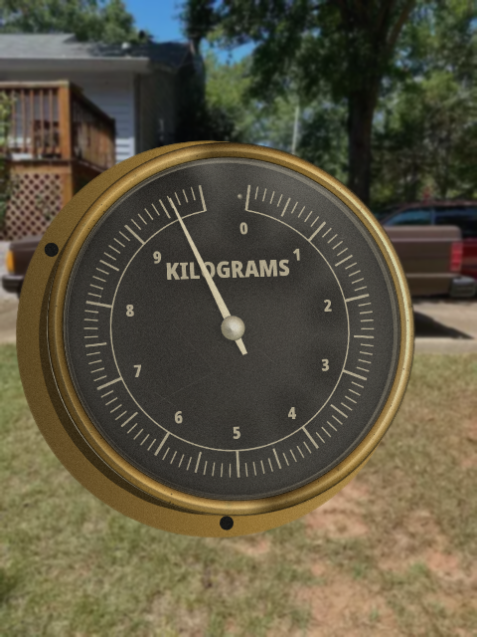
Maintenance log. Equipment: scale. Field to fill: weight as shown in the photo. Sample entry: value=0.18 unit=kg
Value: value=9.6 unit=kg
